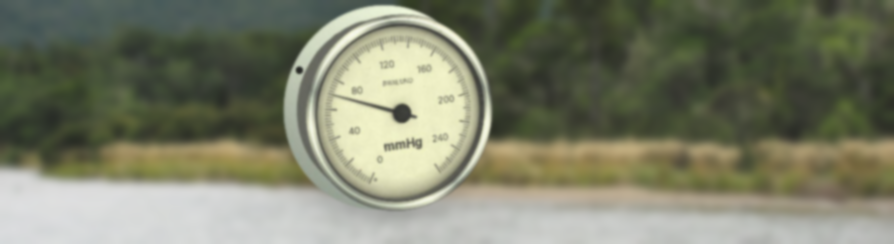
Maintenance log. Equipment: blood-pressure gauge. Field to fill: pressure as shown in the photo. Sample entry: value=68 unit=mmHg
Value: value=70 unit=mmHg
